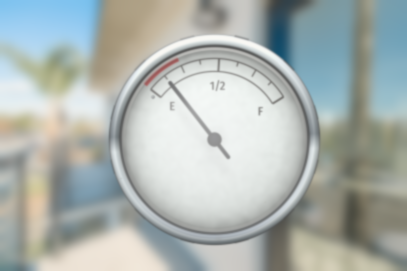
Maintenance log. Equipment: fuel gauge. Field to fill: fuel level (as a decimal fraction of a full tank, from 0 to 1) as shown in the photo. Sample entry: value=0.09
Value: value=0.125
